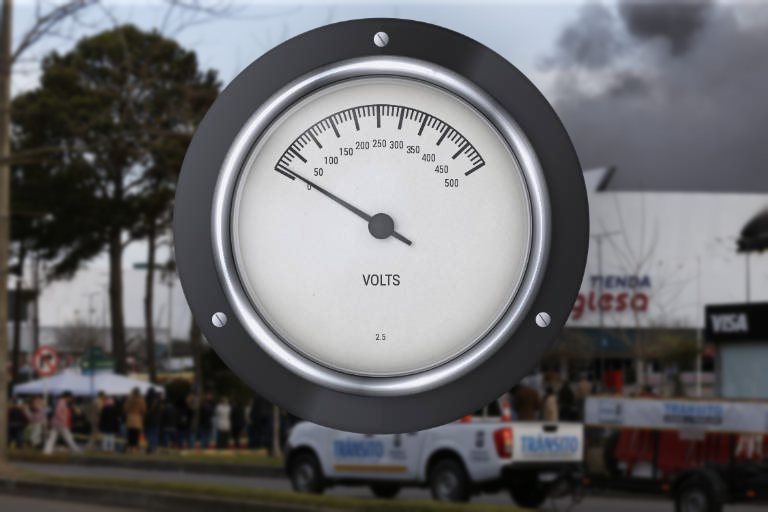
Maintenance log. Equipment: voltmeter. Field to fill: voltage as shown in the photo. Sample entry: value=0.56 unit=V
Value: value=10 unit=V
